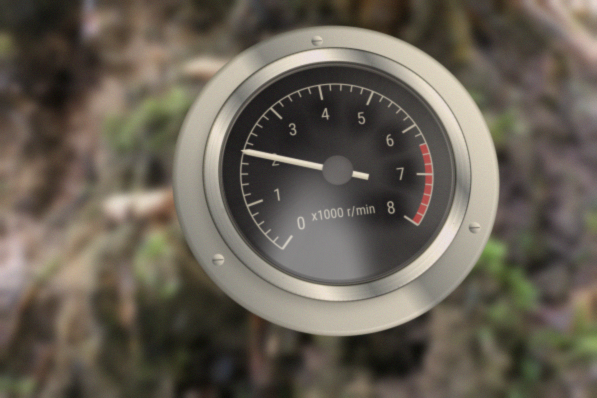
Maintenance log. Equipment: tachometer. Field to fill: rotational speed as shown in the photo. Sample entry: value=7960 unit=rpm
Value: value=2000 unit=rpm
